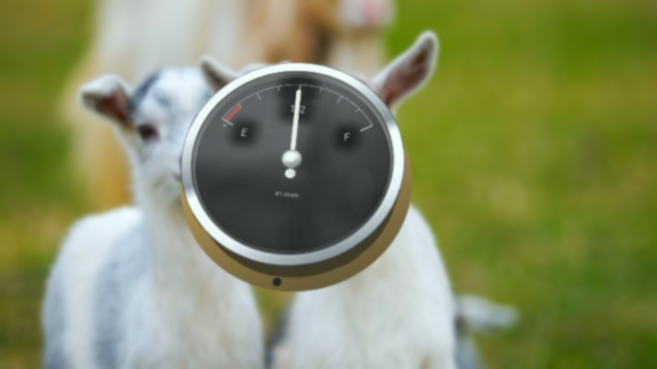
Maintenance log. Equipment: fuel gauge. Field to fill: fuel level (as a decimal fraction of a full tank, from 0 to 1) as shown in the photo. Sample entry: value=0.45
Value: value=0.5
